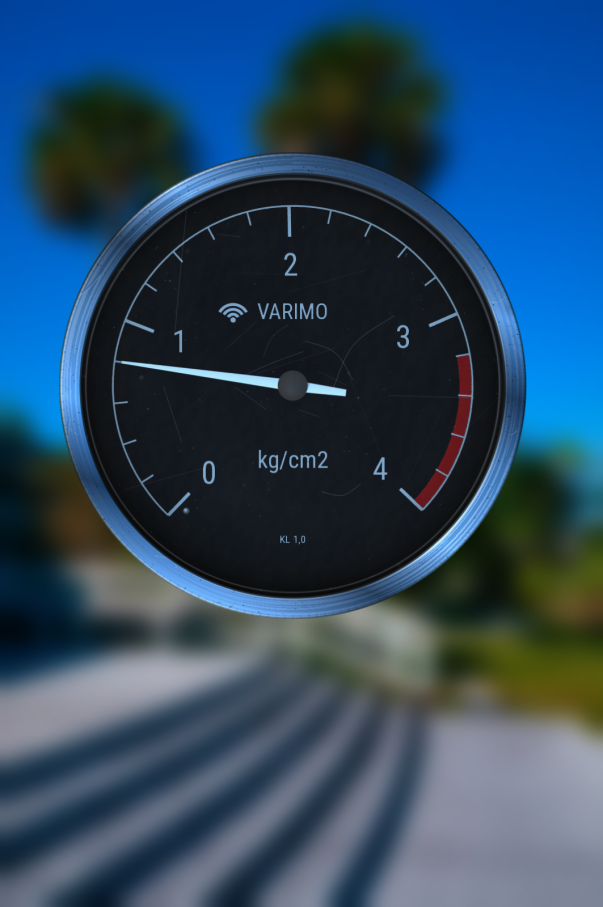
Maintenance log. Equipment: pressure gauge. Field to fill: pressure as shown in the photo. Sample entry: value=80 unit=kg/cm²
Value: value=0.8 unit=kg/cm²
